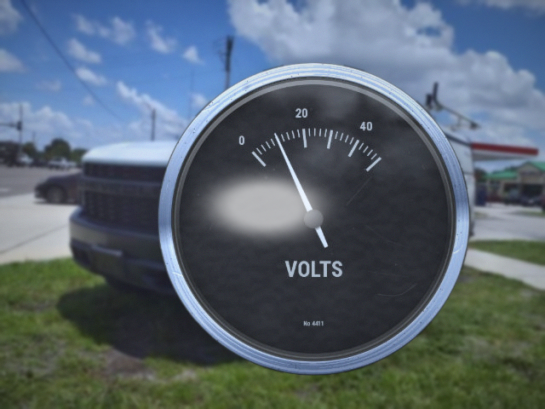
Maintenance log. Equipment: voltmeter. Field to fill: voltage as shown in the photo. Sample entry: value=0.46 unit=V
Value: value=10 unit=V
